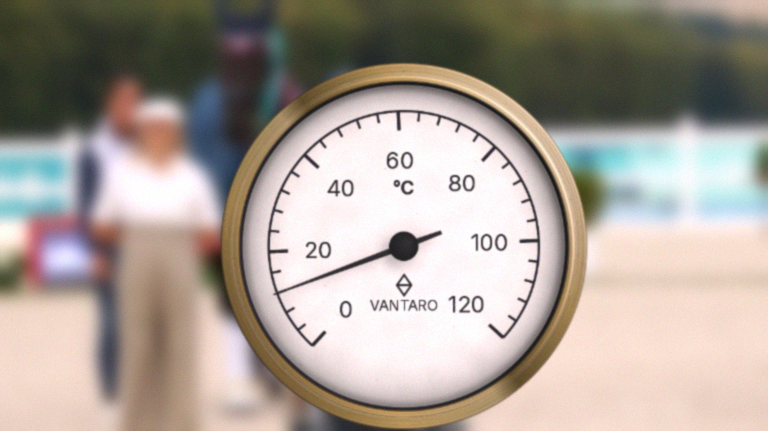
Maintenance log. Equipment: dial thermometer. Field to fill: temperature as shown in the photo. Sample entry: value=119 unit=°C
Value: value=12 unit=°C
